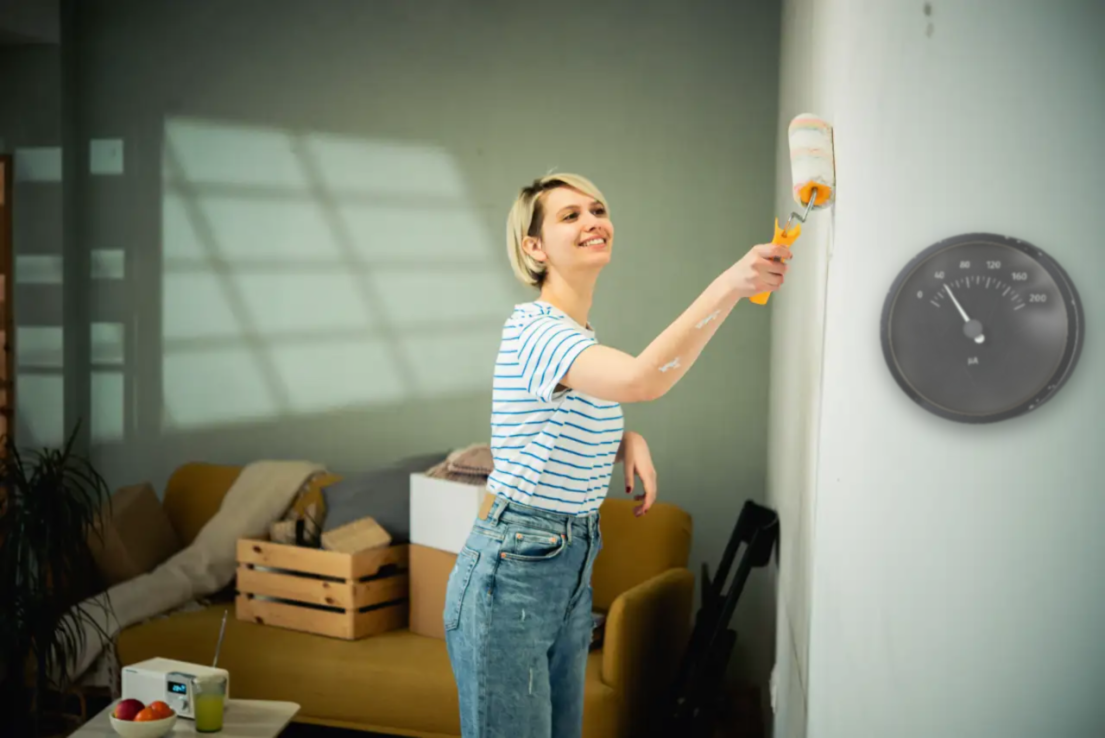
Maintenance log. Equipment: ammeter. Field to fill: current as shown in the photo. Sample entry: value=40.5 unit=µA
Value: value=40 unit=µA
